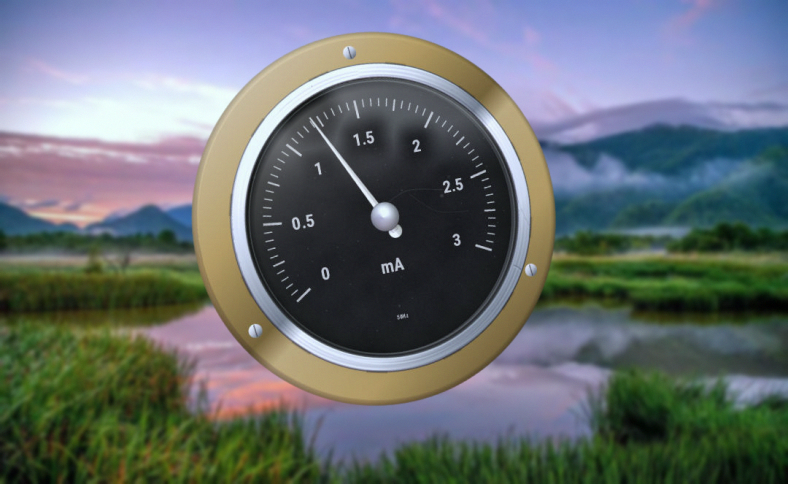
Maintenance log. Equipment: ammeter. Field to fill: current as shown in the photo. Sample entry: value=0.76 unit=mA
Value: value=1.2 unit=mA
